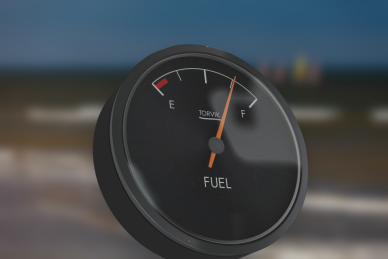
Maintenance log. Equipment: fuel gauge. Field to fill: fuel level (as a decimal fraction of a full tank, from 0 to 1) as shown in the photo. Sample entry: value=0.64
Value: value=0.75
